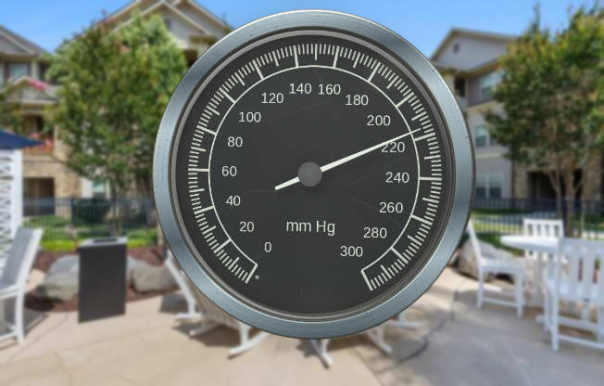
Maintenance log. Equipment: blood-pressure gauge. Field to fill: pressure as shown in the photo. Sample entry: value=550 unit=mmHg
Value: value=216 unit=mmHg
